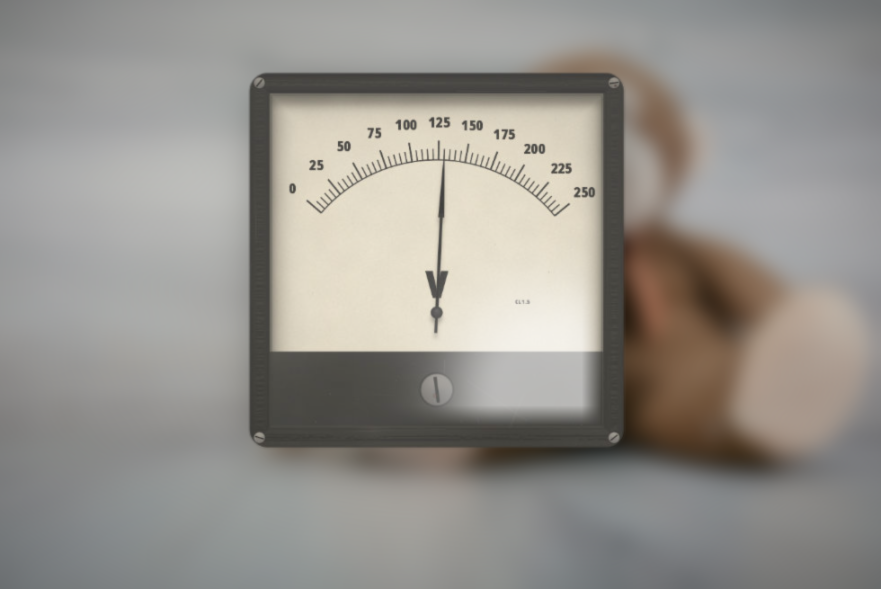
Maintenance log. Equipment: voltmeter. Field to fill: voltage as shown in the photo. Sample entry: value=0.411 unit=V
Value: value=130 unit=V
